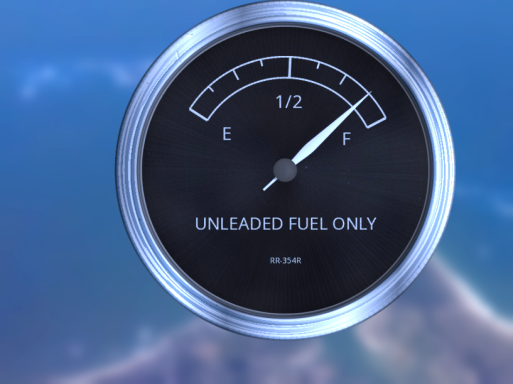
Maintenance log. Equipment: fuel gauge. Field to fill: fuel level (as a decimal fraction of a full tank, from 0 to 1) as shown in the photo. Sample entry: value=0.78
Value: value=0.875
